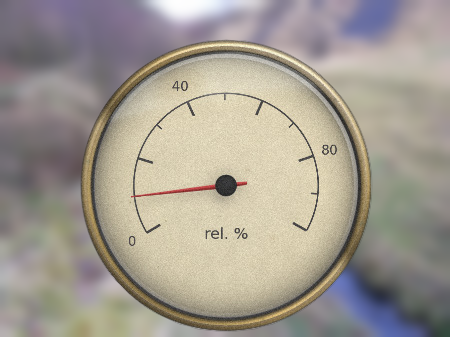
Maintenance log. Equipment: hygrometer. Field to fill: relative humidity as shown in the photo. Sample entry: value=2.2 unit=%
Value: value=10 unit=%
